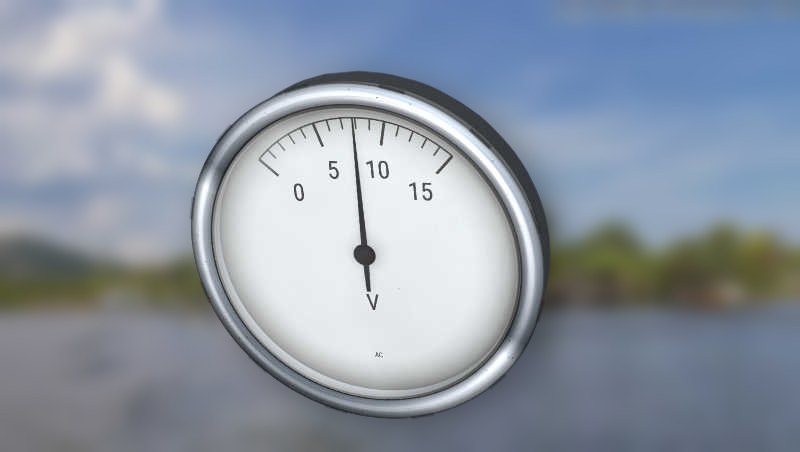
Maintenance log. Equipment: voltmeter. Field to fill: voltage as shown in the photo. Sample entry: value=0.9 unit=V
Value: value=8 unit=V
